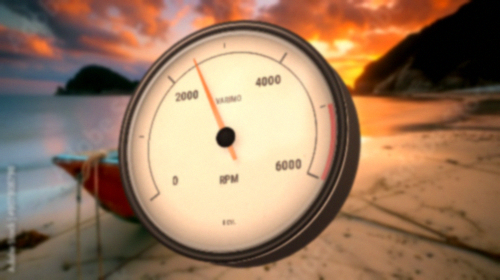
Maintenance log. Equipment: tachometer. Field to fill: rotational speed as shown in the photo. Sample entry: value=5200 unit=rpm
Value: value=2500 unit=rpm
